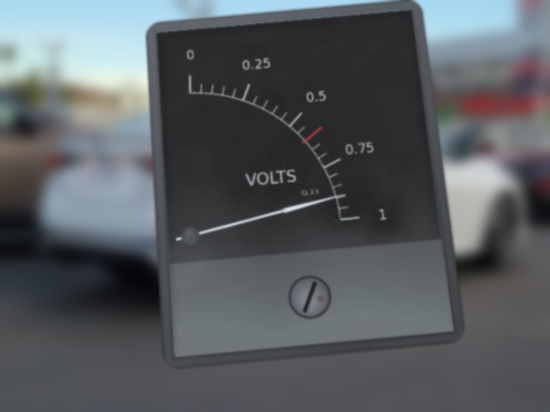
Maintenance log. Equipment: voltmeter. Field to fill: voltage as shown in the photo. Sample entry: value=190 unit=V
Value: value=0.9 unit=V
